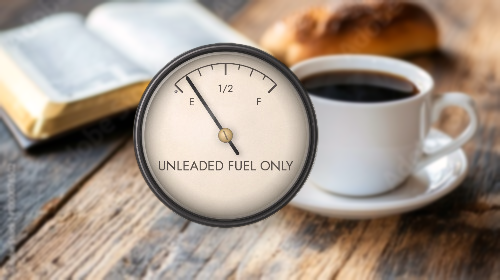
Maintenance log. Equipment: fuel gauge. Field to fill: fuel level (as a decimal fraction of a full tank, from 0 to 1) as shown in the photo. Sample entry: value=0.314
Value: value=0.125
